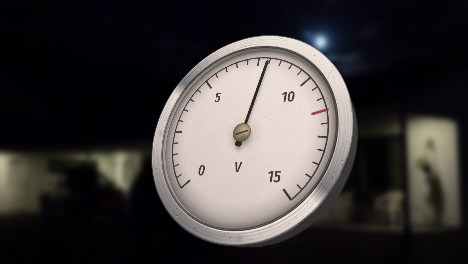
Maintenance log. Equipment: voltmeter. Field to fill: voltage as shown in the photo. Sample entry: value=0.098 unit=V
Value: value=8 unit=V
